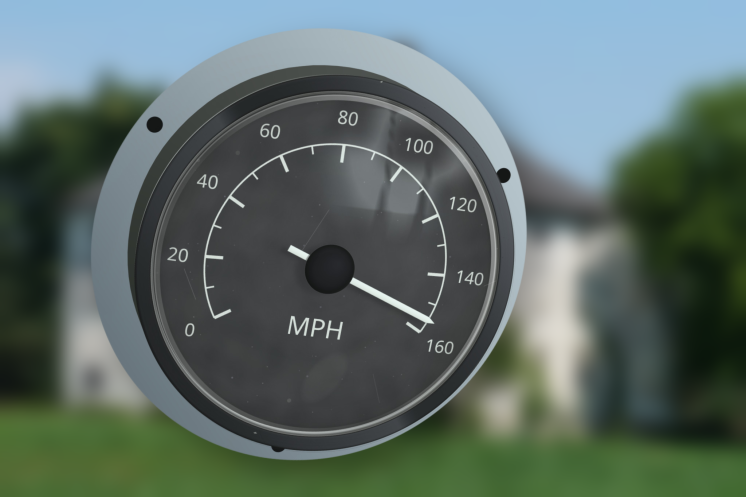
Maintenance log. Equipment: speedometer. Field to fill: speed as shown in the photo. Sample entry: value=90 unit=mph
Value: value=155 unit=mph
